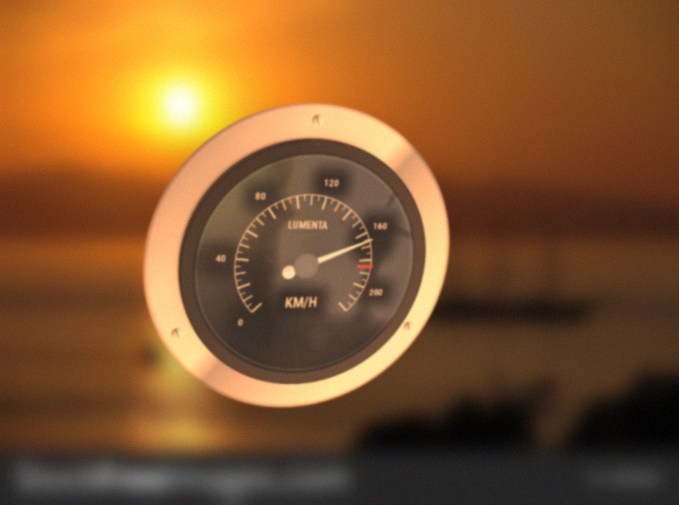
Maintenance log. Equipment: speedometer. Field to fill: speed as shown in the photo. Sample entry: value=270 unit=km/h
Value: value=165 unit=km/h
